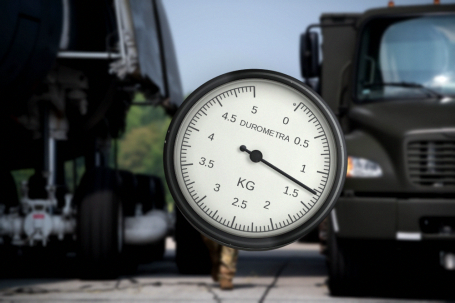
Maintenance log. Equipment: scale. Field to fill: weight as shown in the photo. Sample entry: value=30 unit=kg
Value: value=1.3 unit=kg
